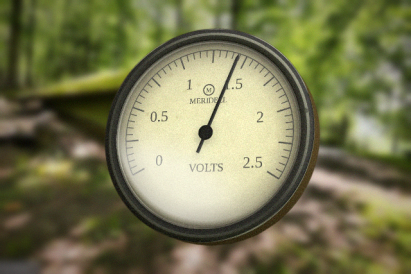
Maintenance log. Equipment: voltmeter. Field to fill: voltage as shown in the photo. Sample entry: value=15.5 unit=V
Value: value=1.45 unit=V
